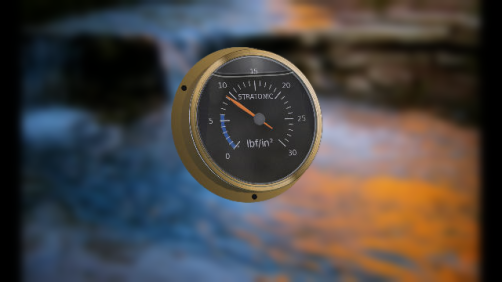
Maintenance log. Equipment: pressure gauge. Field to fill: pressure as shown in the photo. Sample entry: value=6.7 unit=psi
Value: value=9 unit=psi
